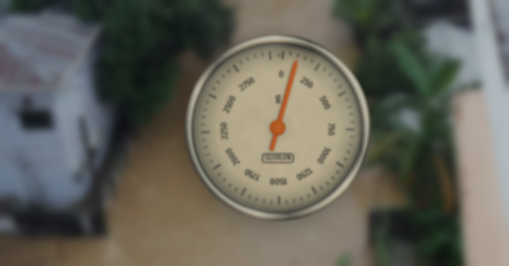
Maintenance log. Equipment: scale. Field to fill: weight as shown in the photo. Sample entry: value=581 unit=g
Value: value=100 unit=g
